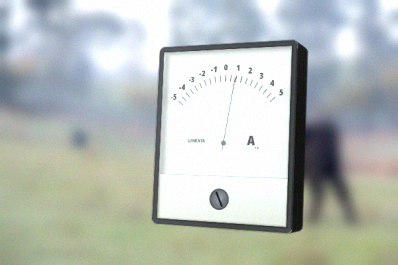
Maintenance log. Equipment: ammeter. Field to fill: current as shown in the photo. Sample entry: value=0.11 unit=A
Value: value=1 unit=A
